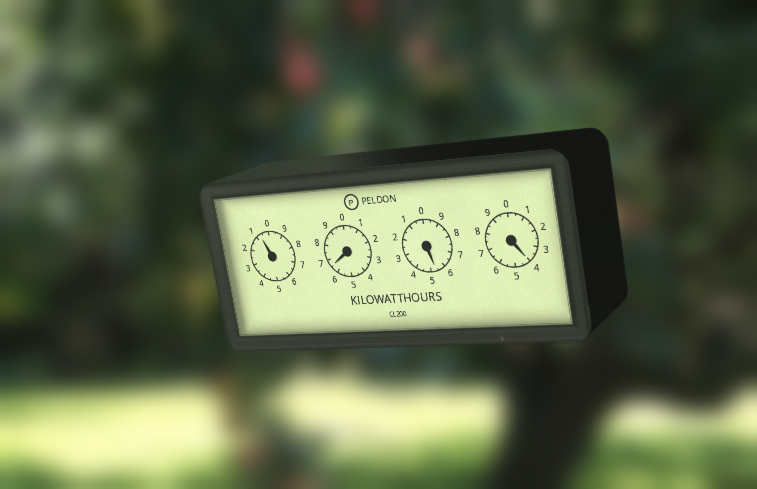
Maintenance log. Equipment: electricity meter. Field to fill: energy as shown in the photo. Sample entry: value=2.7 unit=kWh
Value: value=654 unit=kWh
